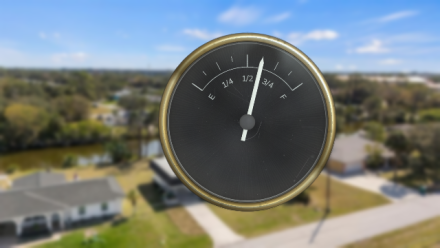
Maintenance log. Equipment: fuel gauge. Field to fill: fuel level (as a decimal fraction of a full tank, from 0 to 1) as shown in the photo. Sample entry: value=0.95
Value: value=0.625
